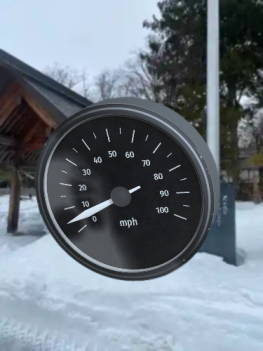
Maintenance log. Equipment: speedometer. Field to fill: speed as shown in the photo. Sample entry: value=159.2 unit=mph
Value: value=5 unit=mph
